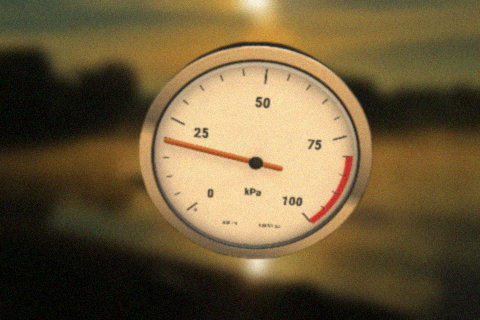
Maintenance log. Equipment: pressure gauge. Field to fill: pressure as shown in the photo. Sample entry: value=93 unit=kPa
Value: value=20 unit=kPa
